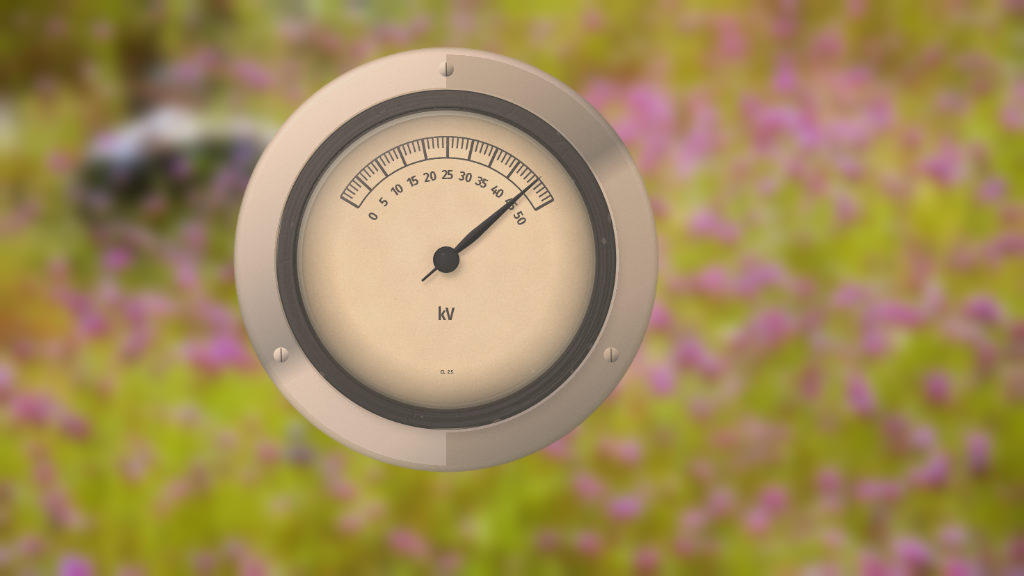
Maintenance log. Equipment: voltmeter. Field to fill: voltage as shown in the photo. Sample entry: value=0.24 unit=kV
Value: value=45 unit=kV
